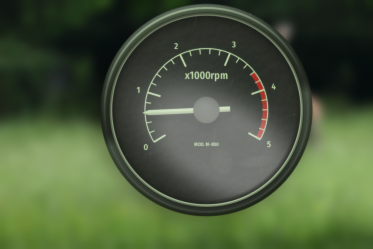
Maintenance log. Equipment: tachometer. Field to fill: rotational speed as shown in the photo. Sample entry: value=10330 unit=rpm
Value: value=600 unit=rpm
